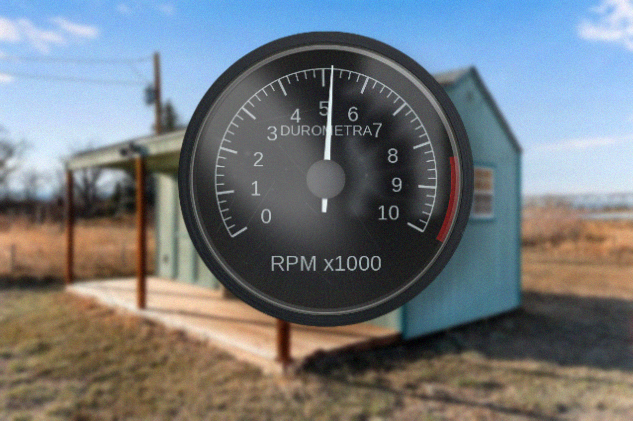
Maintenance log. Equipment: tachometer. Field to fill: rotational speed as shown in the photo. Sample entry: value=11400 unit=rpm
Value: value=5200 unit=rpm
